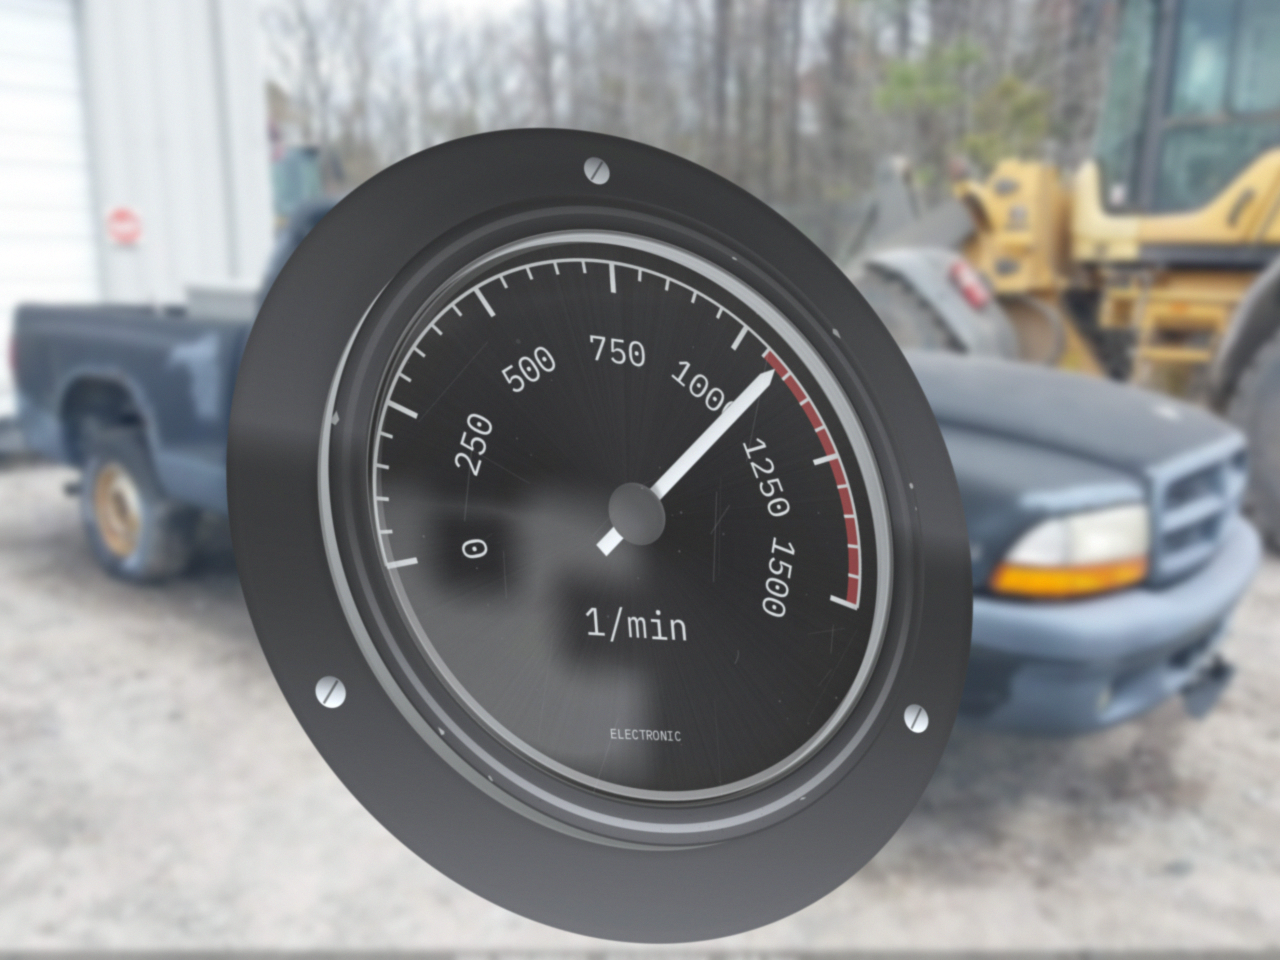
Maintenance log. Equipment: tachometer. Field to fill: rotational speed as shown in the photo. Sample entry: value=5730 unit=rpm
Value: value=1075 unit=rpm
